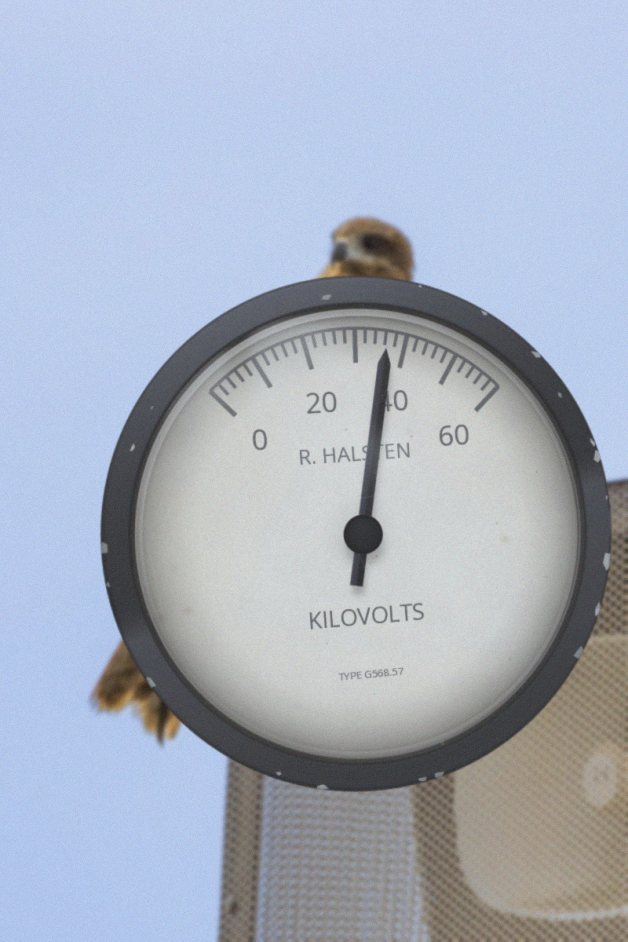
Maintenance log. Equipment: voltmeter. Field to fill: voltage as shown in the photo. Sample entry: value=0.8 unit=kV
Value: value=36 unit=kV
